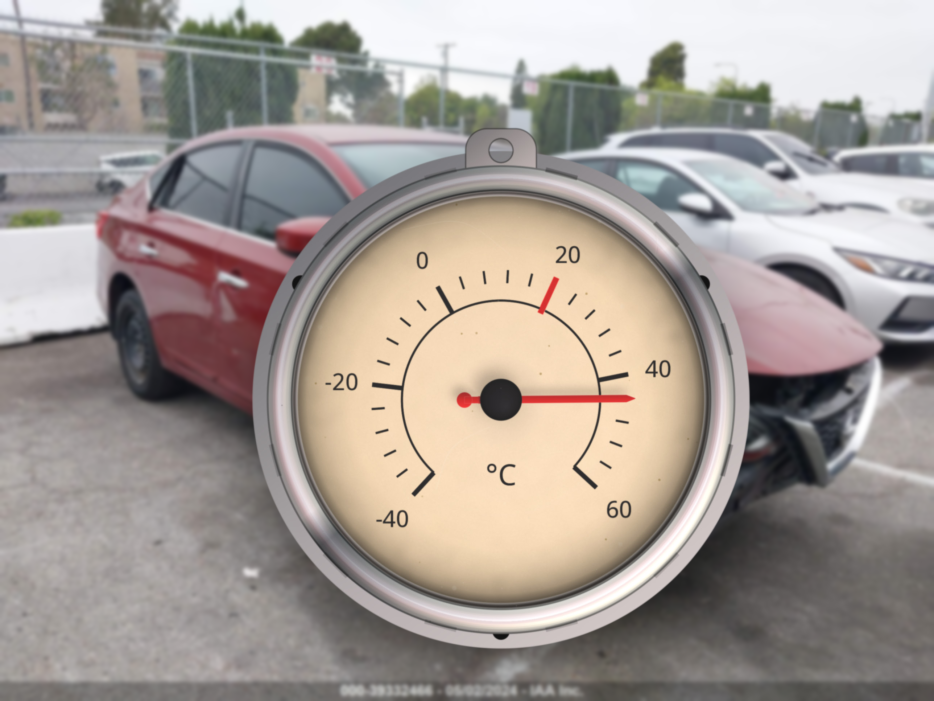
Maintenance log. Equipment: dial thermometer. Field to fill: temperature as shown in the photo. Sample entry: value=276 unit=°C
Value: value=44 unit=°C
